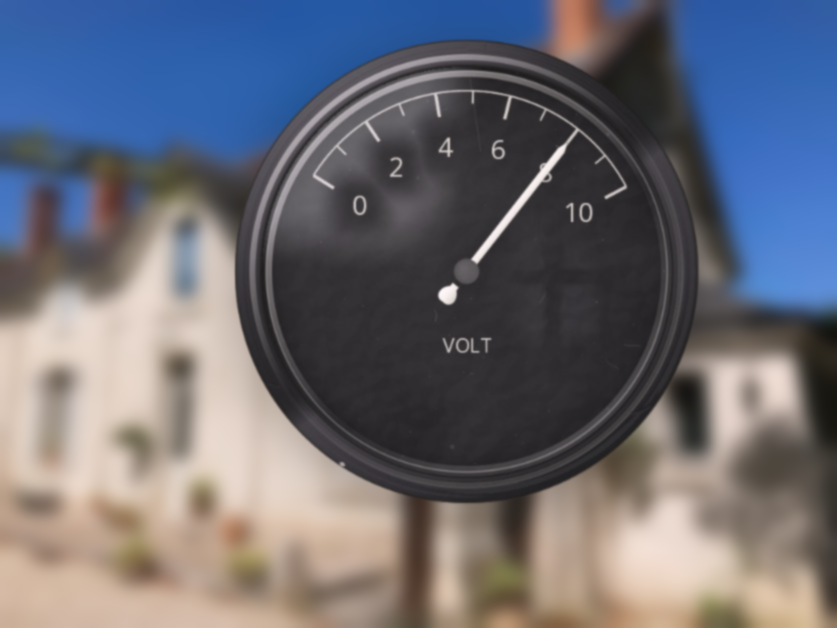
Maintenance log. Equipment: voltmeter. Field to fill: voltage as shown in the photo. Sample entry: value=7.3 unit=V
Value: value=8 unit=V
